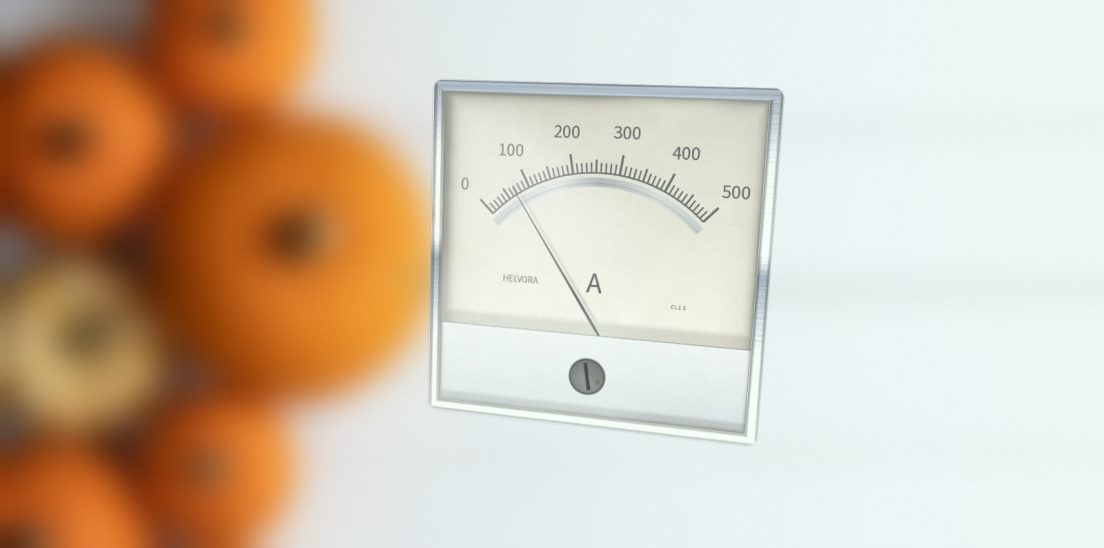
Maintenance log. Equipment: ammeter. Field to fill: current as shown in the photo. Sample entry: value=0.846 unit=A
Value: value=70 unit=A
